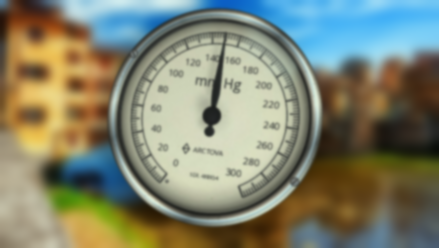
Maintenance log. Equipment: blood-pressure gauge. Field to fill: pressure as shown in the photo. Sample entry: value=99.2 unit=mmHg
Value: value=150 unit=mmHg
